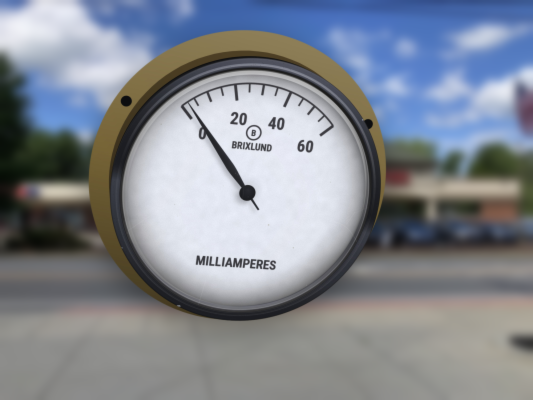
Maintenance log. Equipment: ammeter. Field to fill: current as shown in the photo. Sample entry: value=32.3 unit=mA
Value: value=2.5 unit=mA
